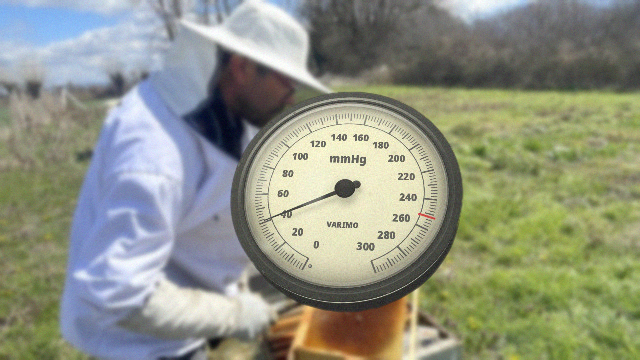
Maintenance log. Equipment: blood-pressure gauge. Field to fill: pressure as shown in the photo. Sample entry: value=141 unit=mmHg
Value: value=40 unit=mmHg
